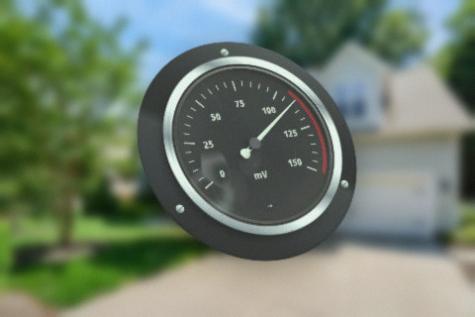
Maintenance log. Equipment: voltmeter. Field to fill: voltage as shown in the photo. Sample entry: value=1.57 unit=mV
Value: value=110 unit=mV
